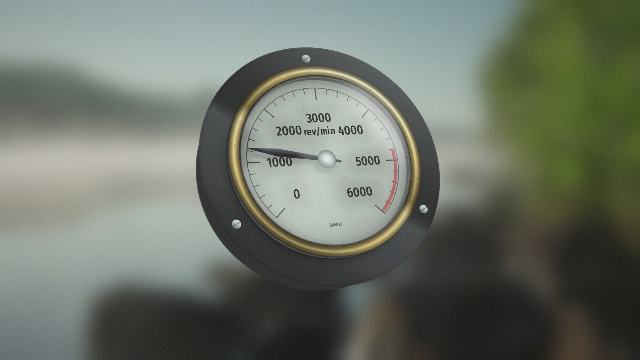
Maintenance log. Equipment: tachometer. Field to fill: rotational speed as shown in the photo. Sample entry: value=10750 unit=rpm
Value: value=1200 unit=rpm
